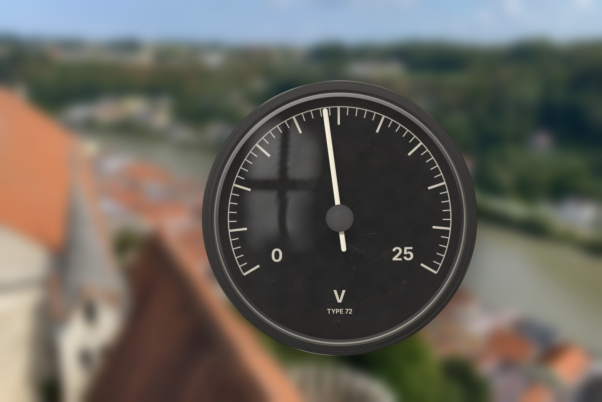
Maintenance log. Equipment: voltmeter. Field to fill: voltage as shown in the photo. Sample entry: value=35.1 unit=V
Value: value=11.75 unit=V
